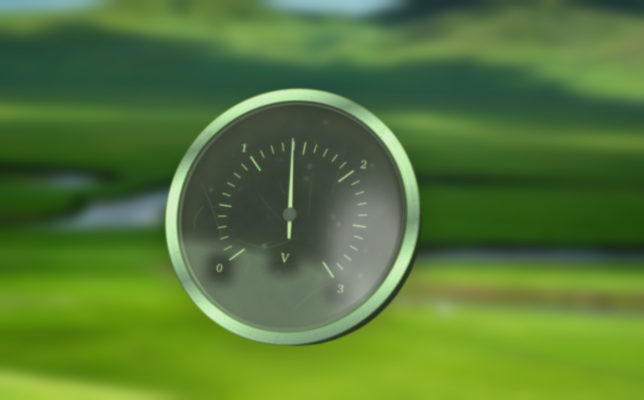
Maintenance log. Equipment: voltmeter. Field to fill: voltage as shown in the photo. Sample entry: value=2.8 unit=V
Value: value=1.4 unit=V
